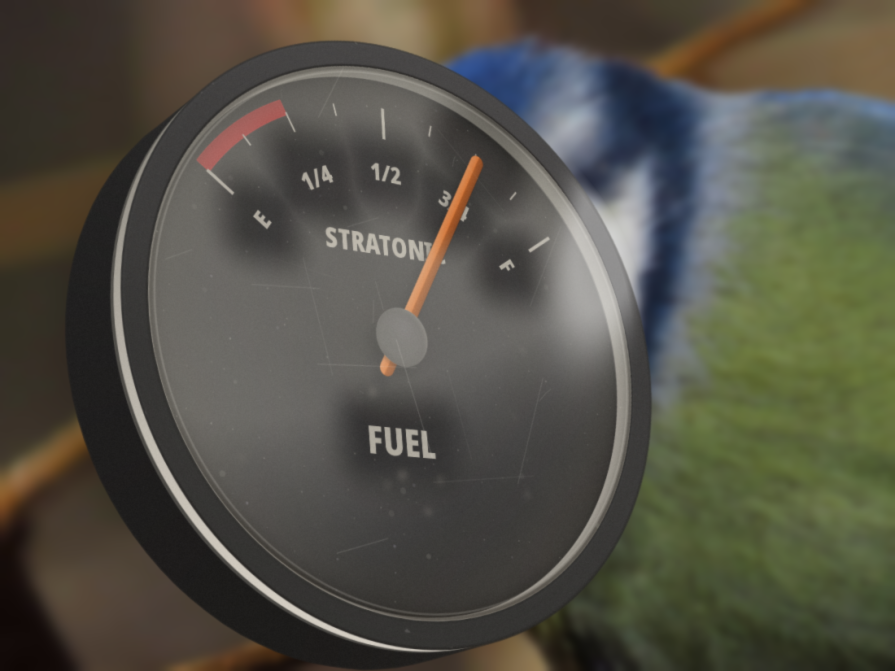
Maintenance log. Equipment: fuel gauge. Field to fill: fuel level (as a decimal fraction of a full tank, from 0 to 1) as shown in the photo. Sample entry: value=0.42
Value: value=0.75
